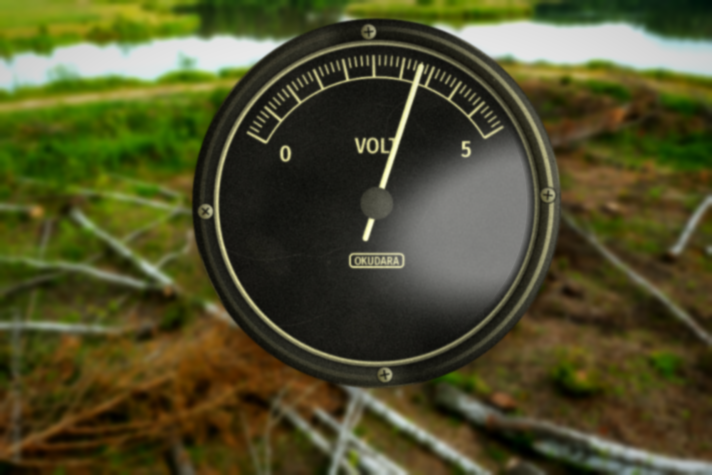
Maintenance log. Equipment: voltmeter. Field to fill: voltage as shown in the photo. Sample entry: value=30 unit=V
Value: value=3.3 unit=V
